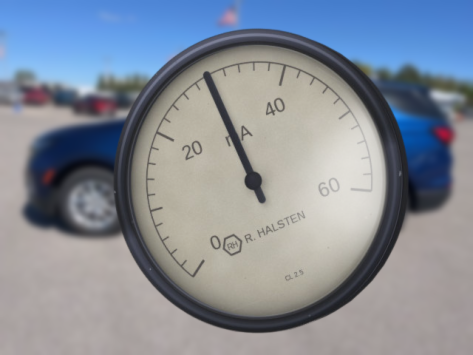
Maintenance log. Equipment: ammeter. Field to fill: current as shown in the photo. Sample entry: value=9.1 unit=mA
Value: value=30 unit=mA
